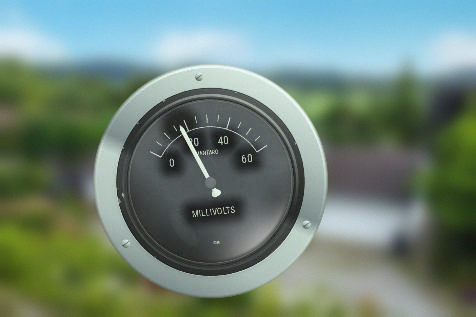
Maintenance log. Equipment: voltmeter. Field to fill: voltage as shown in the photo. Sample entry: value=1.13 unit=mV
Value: value=17.5 unit=mV
